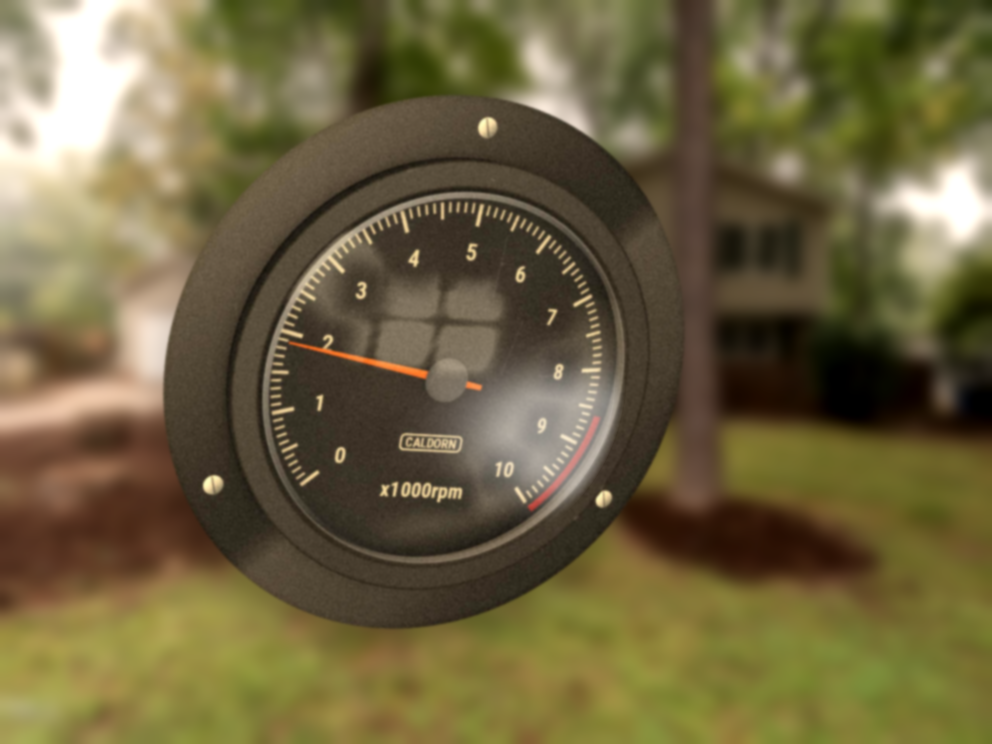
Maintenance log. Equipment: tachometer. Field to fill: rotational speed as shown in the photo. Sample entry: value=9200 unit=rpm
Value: value=1900 unit=rpm
